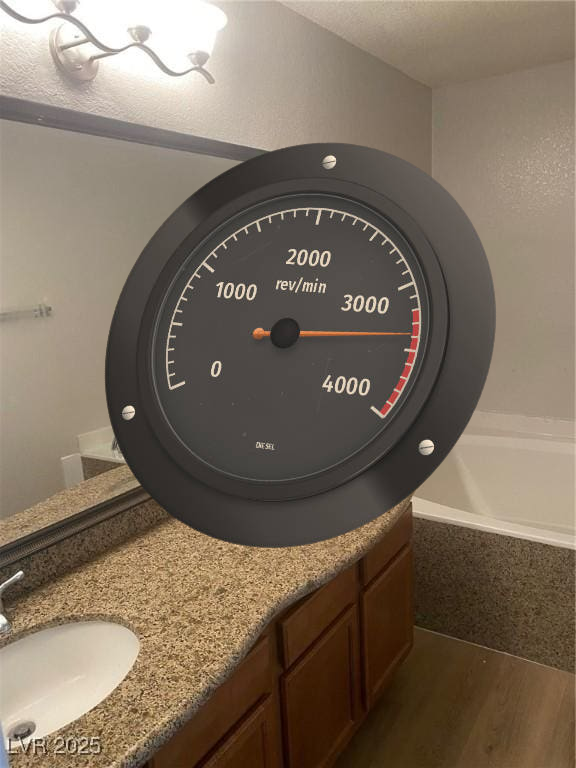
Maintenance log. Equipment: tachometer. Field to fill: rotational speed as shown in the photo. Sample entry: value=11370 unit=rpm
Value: value=3400 unit=rpm
